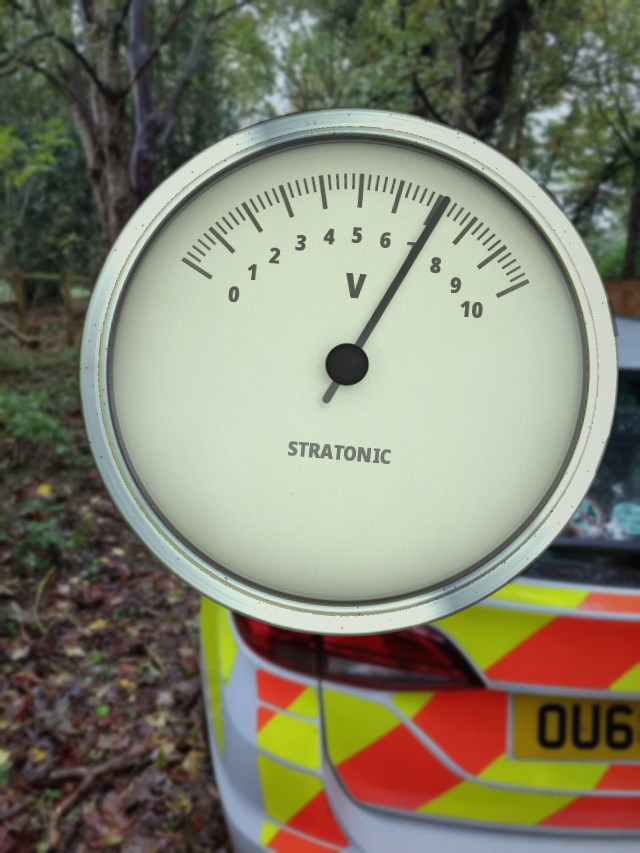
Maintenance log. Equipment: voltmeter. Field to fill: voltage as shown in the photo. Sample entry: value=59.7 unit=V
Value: value=7.2 unit=V
